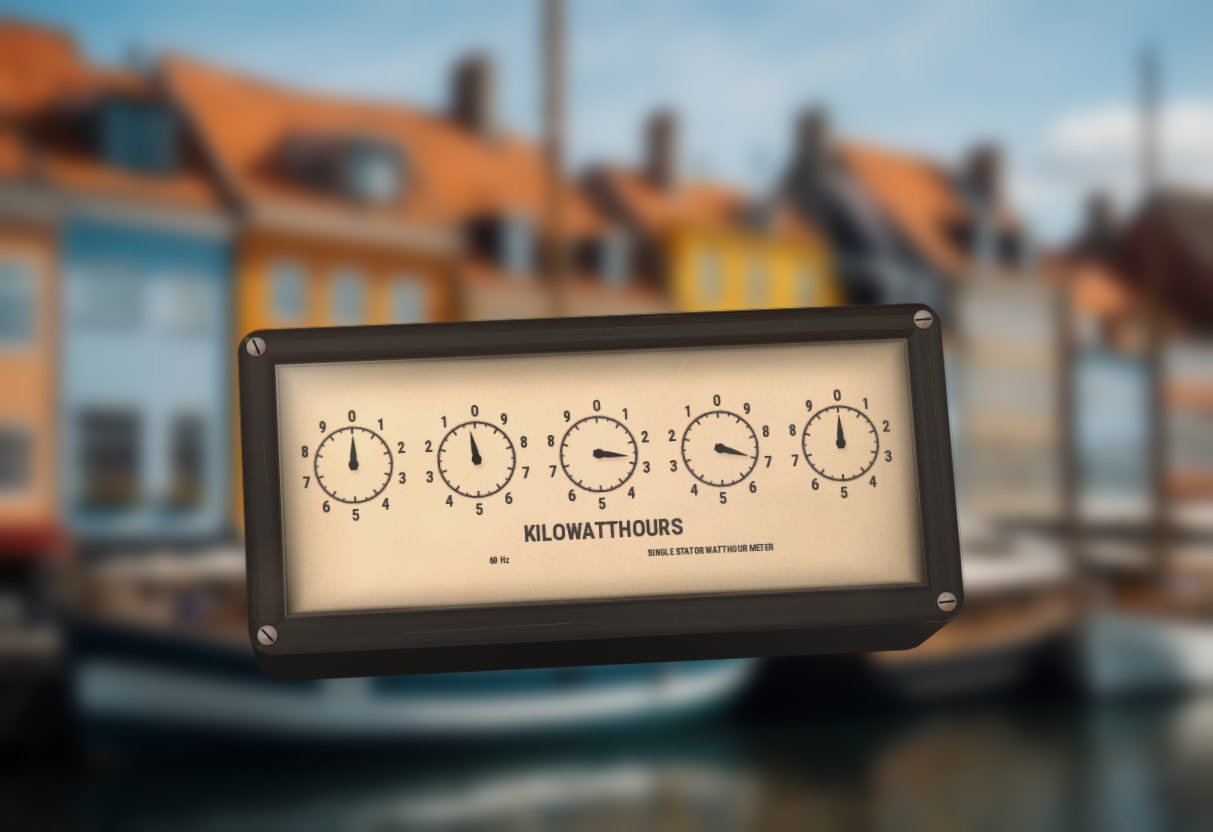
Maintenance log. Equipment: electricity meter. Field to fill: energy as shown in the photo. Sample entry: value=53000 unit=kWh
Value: value=270 unit=kWh
